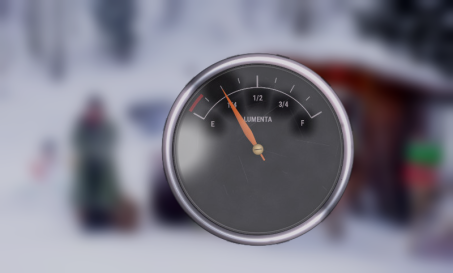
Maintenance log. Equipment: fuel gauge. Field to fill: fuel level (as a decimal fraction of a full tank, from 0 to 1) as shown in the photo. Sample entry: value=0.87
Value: value=0.25
